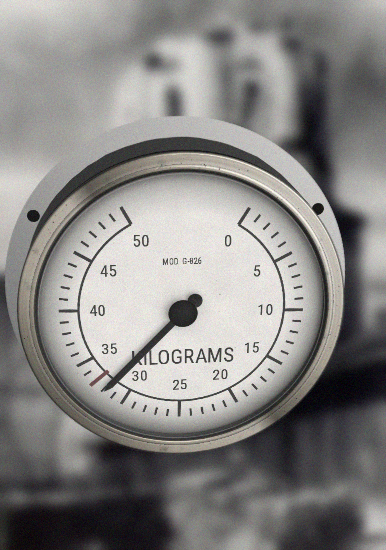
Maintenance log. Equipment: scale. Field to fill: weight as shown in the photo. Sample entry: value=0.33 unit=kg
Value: value=32 unit=kg
